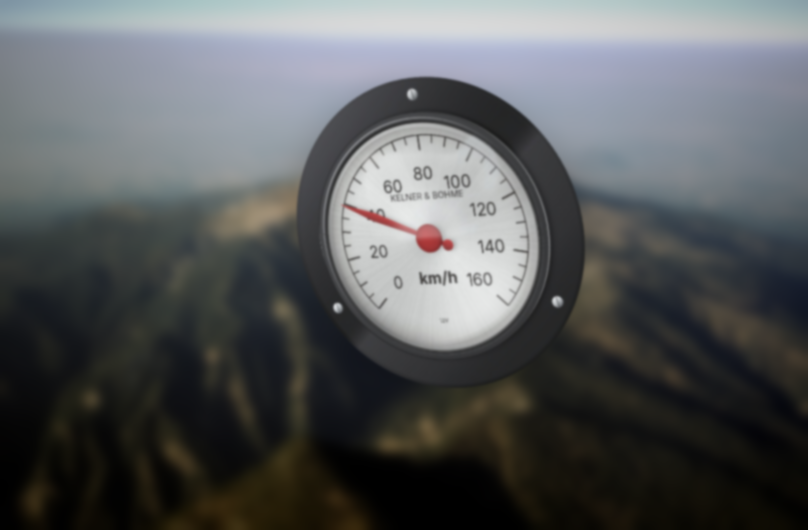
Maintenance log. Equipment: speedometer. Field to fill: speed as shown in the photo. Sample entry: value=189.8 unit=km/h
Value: value=40 unit=km/h
